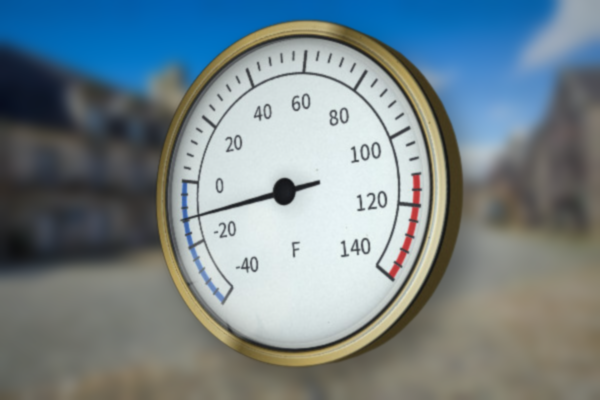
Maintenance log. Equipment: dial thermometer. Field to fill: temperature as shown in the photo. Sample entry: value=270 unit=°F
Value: value=-12 unit=°F
